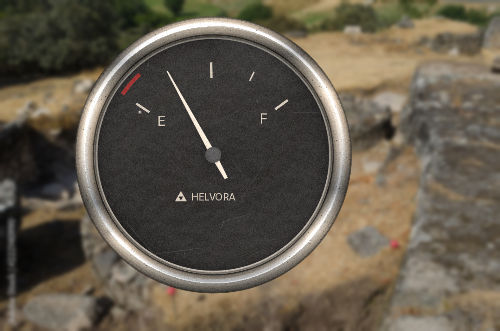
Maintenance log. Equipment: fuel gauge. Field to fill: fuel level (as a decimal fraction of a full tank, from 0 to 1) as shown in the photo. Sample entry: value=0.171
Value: value=0.25
